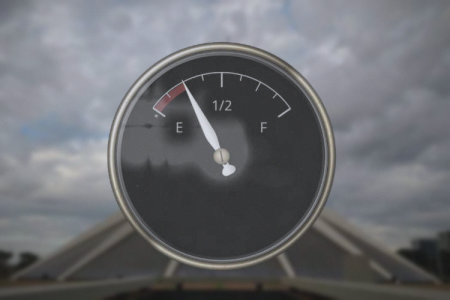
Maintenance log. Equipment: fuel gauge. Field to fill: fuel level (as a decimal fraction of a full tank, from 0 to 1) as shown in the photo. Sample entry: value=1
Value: value=0.25
